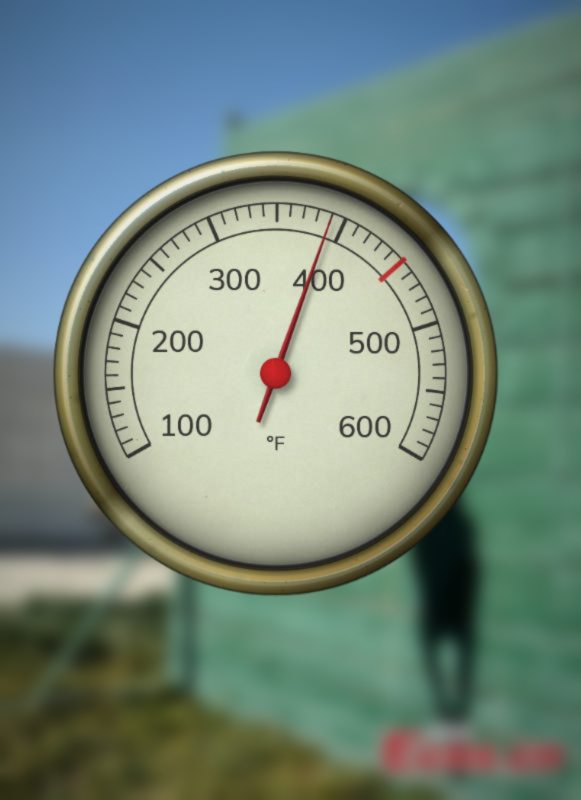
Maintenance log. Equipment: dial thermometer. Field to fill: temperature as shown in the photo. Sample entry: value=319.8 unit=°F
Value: value=390 unit=°F
